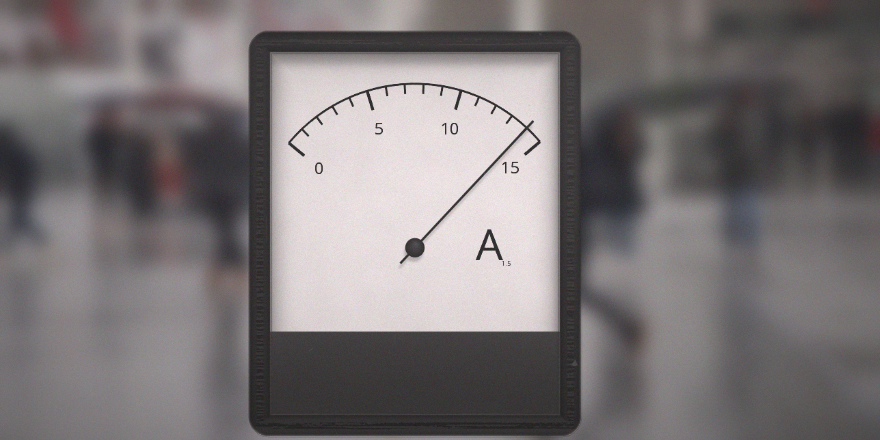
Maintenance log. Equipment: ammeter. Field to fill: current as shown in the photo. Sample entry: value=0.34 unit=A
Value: value=14 unit=A
